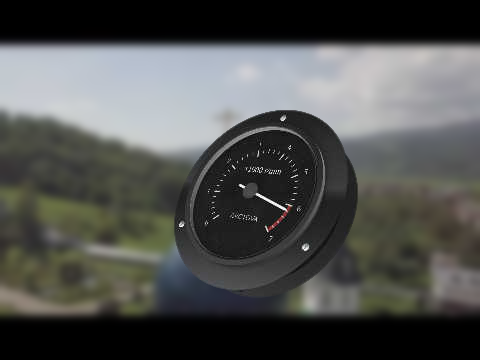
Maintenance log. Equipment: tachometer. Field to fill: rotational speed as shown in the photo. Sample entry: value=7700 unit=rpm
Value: value=6200 unit=rpm
